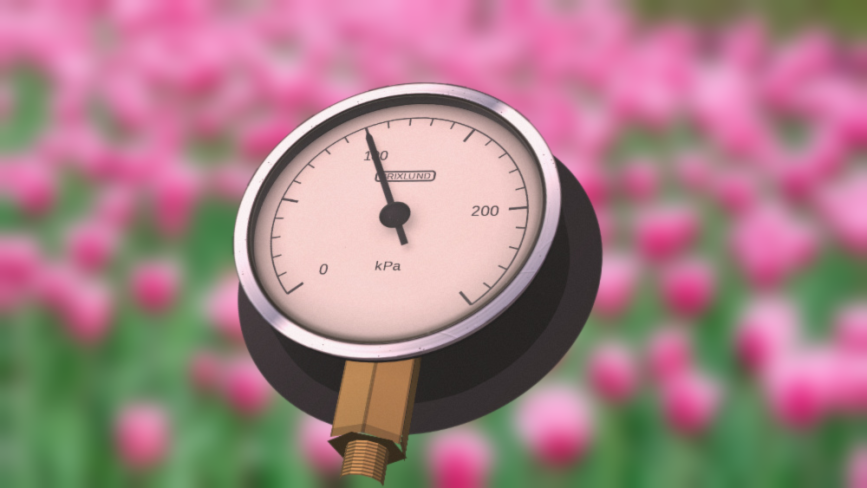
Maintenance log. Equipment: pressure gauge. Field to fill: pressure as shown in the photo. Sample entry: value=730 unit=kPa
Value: value=100 unit=kPa
